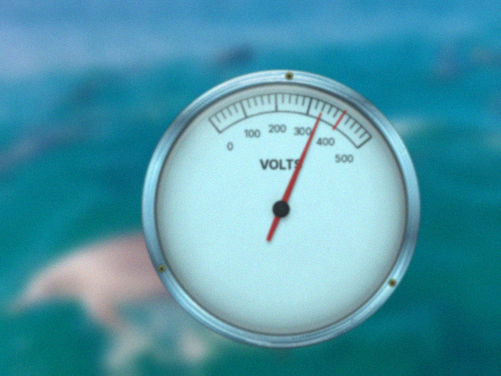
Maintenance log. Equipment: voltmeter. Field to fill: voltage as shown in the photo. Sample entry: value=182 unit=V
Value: value=340 unit=V
